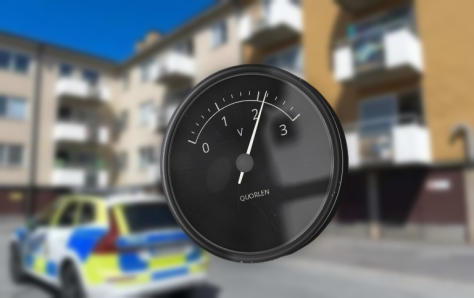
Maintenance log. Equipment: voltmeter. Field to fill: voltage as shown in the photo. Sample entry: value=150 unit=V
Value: value=2.2 unit=V
